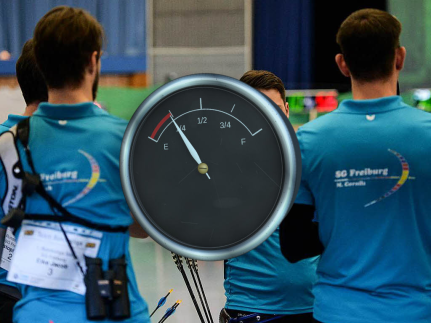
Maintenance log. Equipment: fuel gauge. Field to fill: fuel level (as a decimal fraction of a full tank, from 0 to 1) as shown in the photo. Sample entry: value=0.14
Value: value=0.25
